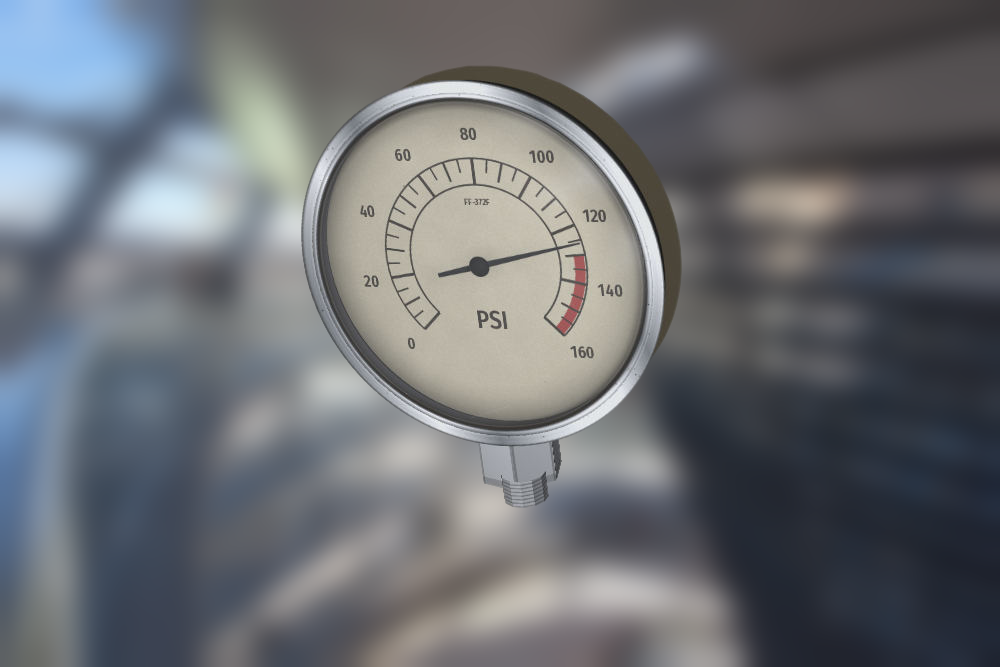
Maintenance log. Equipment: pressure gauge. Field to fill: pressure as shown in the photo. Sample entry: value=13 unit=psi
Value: value=125 unit=psi
